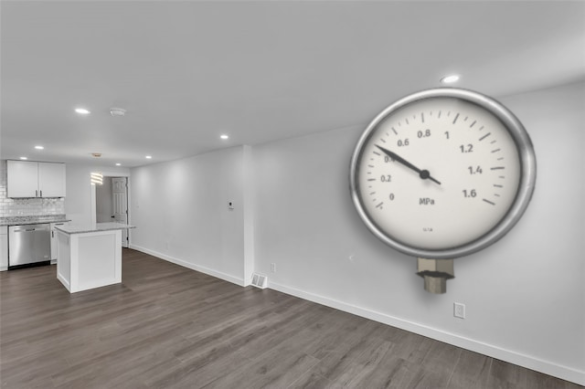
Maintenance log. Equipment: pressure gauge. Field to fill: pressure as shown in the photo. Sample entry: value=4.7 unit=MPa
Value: value=0.45 unit=MPa
